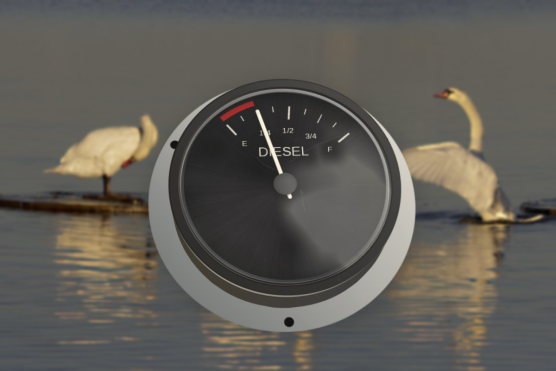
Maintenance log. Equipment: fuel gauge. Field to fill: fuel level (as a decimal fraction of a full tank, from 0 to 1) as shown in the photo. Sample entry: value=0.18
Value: value=0.25
